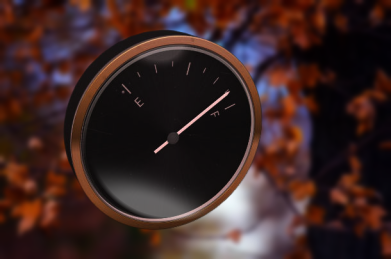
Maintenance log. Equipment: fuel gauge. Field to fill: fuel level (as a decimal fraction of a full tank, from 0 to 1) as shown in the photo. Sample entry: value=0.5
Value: value=0.875
